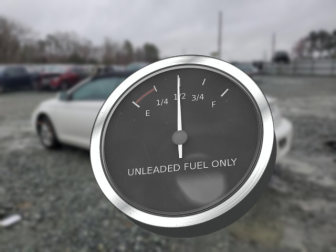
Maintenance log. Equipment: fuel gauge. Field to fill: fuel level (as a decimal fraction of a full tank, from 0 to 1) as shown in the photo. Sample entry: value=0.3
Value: value=0.5
